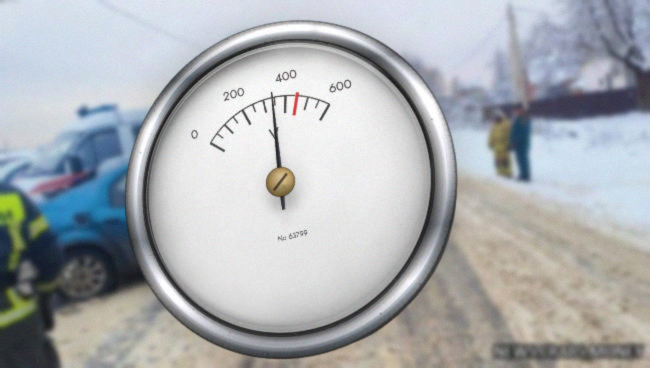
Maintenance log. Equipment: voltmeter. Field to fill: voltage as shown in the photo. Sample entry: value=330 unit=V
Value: value=350 unit=V
